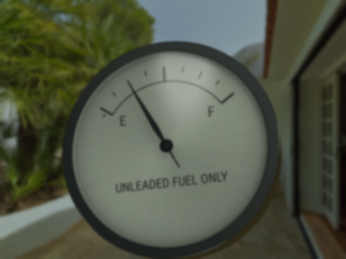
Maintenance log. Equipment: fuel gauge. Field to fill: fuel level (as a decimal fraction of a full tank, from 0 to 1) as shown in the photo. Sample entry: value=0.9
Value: value=0.25
